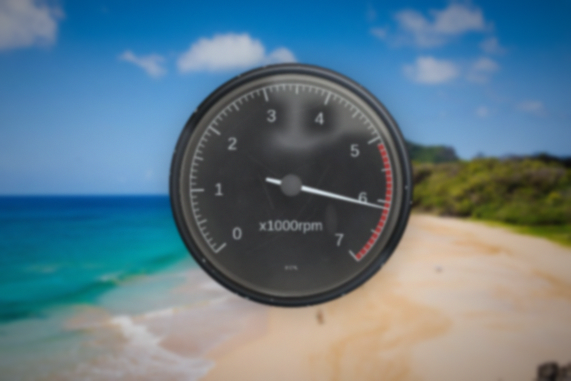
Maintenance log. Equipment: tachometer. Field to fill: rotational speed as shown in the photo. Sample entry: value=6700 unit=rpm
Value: value=6100 unit=rpm
